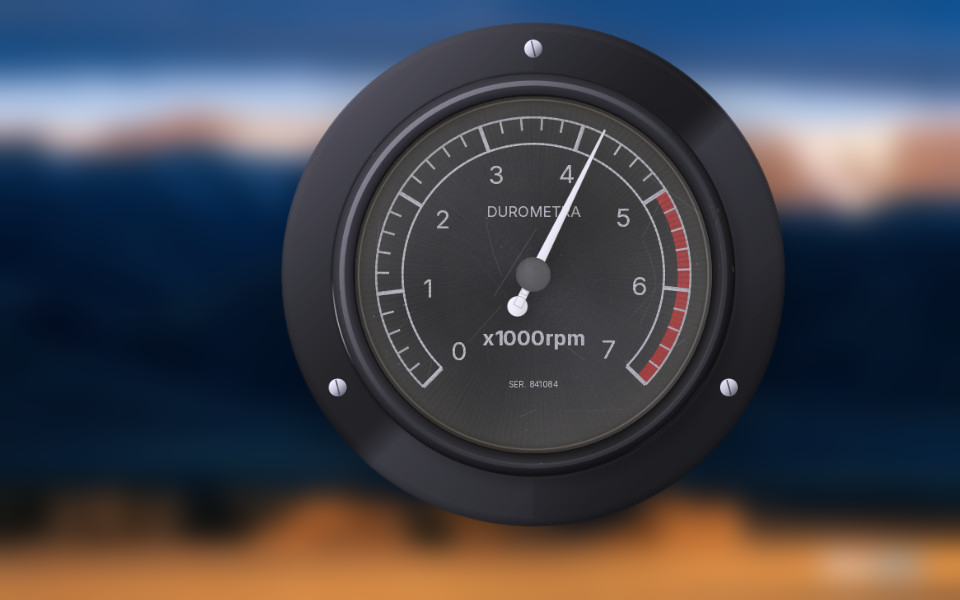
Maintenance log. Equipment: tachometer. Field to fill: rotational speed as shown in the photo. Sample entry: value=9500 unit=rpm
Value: value=4200 unit=rpm
